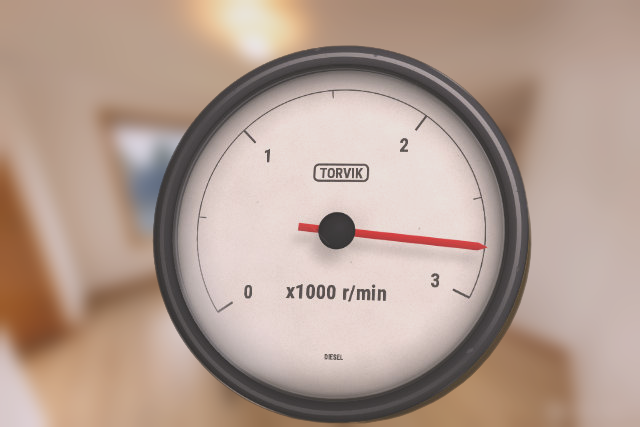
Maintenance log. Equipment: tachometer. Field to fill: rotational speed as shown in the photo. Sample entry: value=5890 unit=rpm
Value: value=2750 unit=rpm
